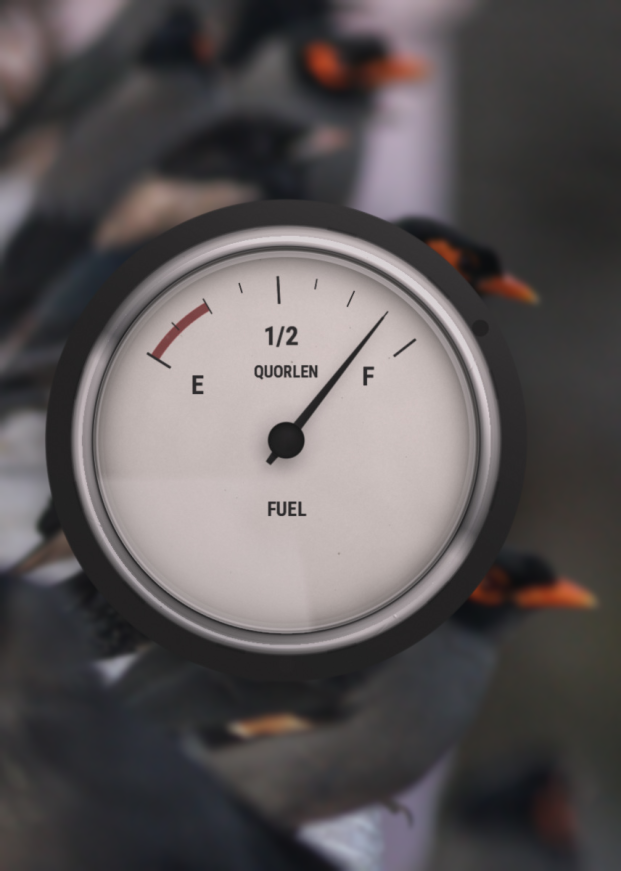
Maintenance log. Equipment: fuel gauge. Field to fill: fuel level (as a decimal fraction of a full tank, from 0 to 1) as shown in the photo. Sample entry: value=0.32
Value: value=0.875
